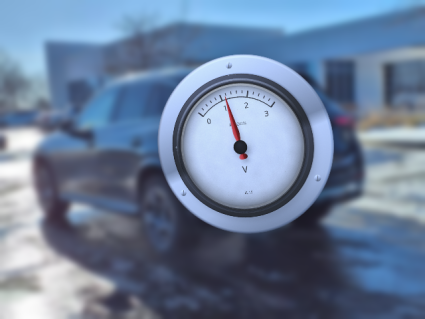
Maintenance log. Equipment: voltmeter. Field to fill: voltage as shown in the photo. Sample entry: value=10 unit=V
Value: value=1.2 unit=V
